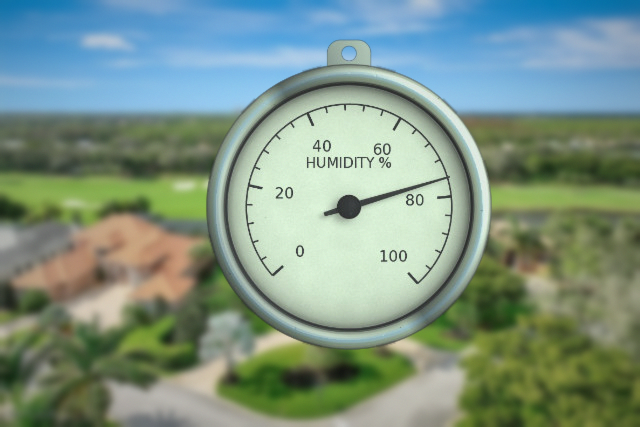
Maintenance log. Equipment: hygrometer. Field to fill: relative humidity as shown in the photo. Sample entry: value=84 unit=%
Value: value=76 unit=%
